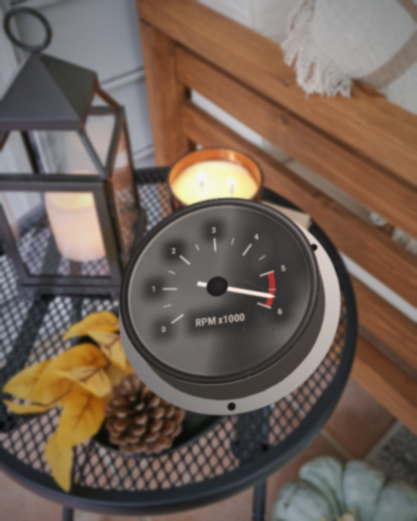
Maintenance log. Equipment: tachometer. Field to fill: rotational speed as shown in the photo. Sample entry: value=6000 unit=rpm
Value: value=5750 unit=rpm
